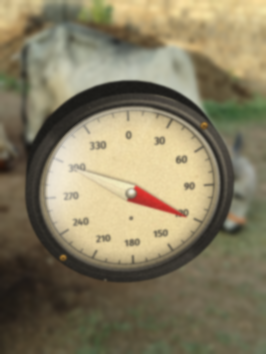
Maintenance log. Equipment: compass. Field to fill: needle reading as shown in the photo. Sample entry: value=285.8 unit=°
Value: value=120 unit=°
